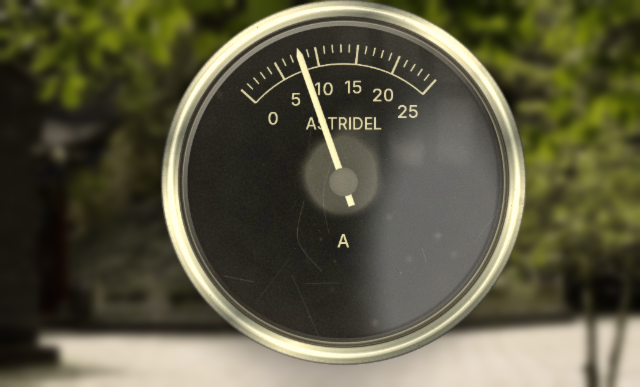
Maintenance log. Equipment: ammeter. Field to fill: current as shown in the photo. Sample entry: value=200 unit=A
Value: value=8 unit=A
